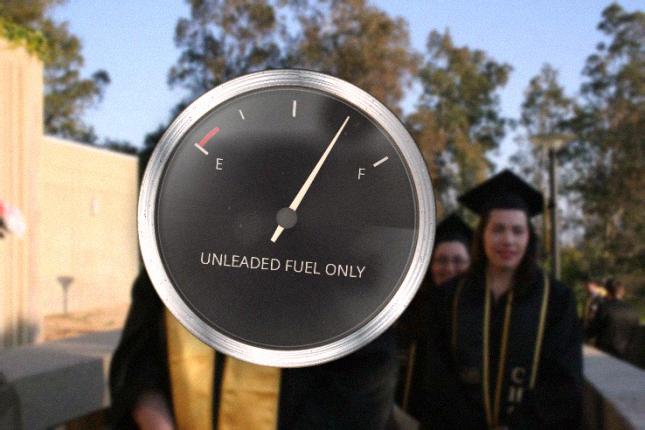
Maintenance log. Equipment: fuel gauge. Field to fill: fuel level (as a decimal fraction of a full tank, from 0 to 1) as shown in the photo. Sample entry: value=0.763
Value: value=0.75
